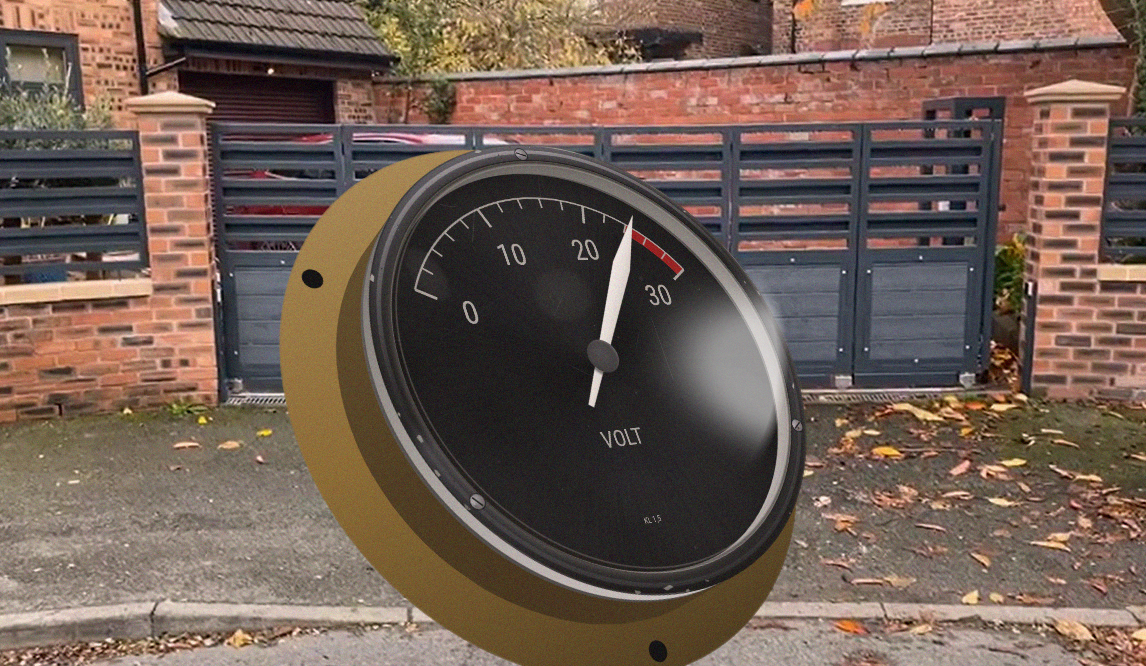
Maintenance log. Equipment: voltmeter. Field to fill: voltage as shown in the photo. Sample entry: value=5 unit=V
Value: value=24 unit=V
